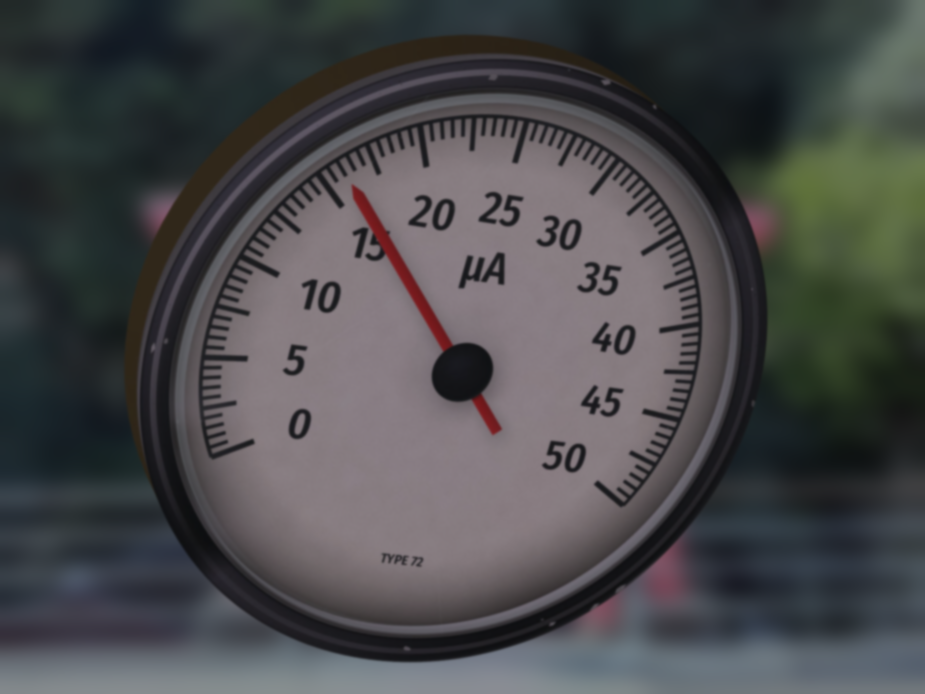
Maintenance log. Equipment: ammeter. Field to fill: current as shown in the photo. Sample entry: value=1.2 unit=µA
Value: value=16 unit=µA
